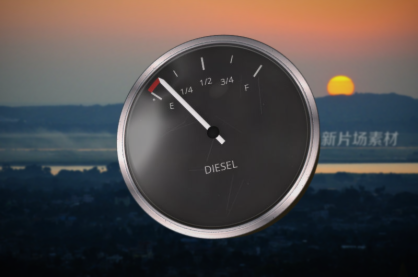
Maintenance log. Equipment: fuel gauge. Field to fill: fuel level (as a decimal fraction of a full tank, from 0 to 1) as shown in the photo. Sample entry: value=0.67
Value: value=0.125
